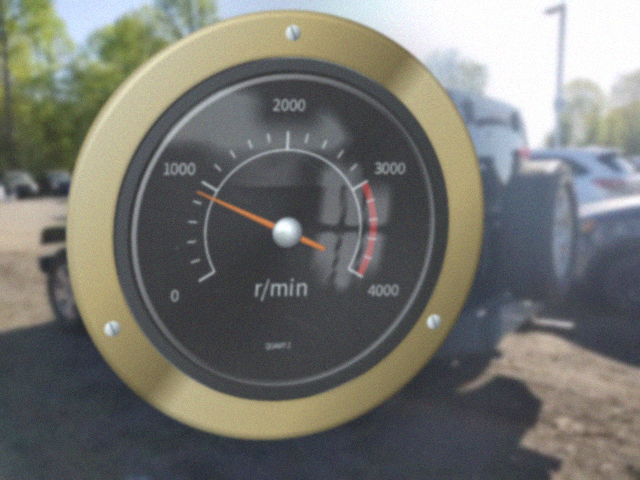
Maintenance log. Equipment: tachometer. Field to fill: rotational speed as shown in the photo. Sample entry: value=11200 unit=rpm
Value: value=900 unit=rpm
